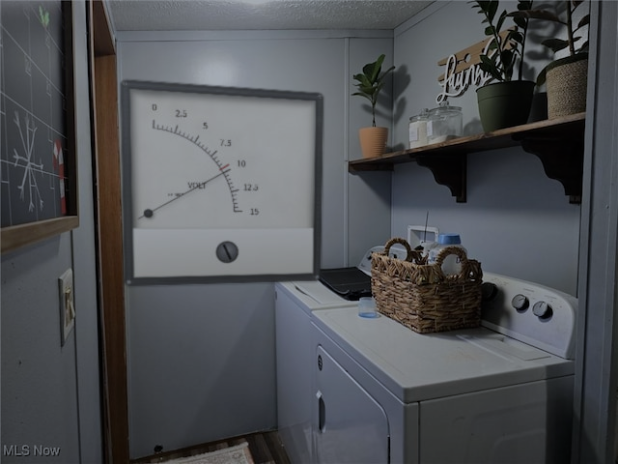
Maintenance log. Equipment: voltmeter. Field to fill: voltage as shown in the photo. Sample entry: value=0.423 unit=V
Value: value=10 unit=V
